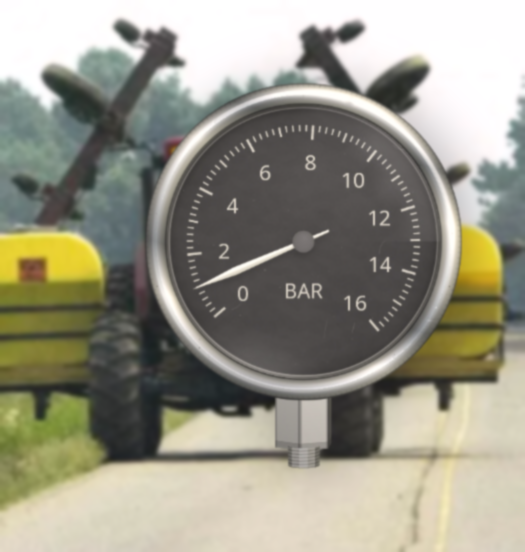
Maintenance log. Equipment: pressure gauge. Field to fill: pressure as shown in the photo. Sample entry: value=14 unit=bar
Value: value=1 unit=bar
